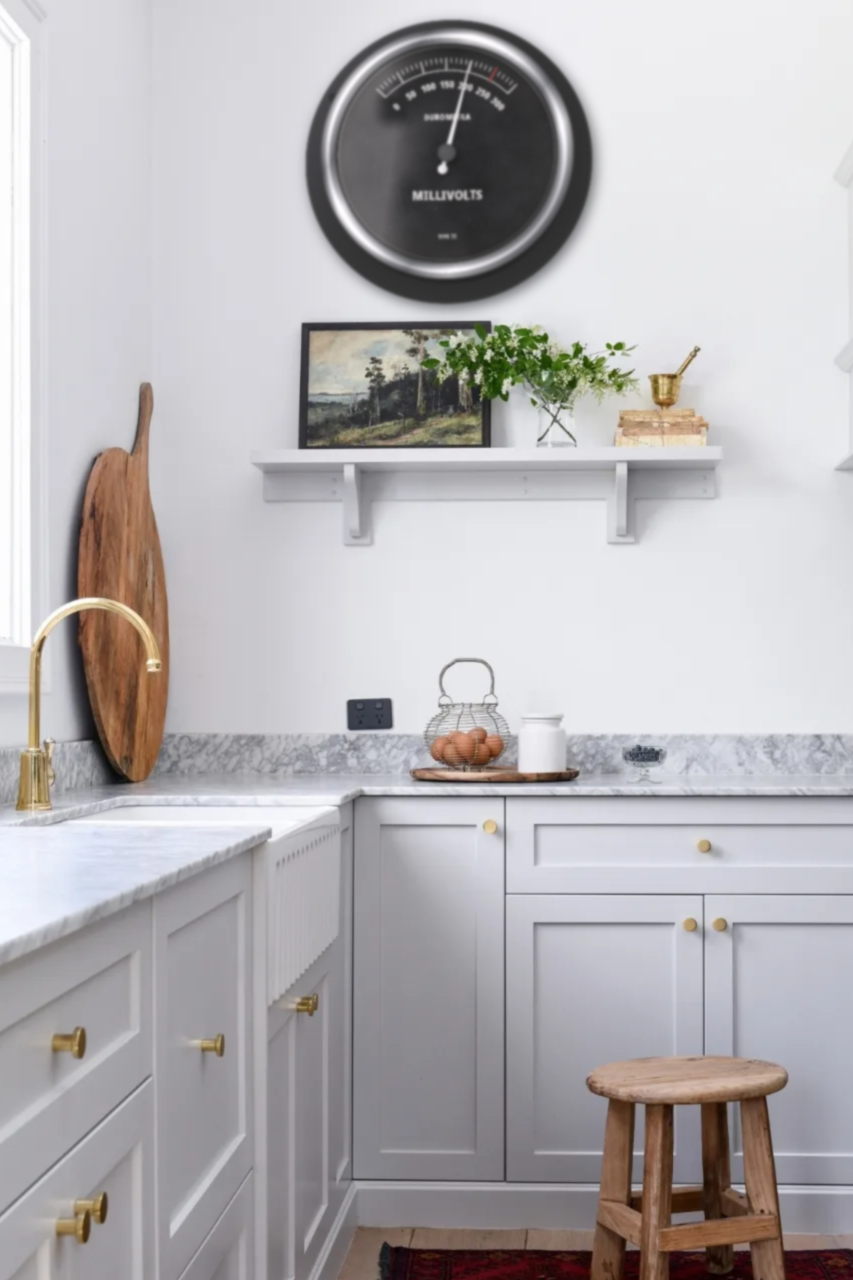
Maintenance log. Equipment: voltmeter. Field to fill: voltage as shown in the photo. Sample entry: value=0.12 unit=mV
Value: value=200 unit=mV
